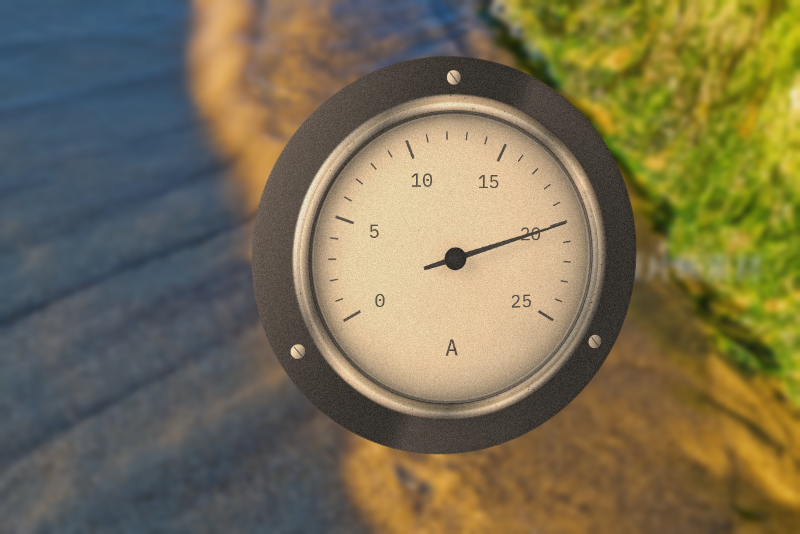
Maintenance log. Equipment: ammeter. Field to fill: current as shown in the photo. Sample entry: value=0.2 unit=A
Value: value=20 unit=A
